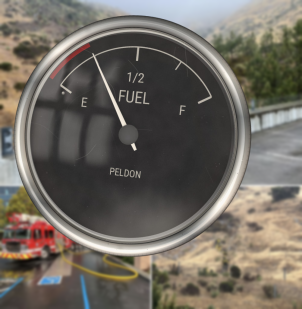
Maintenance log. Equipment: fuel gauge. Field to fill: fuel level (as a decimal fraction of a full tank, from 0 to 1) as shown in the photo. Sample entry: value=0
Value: value=0.25
